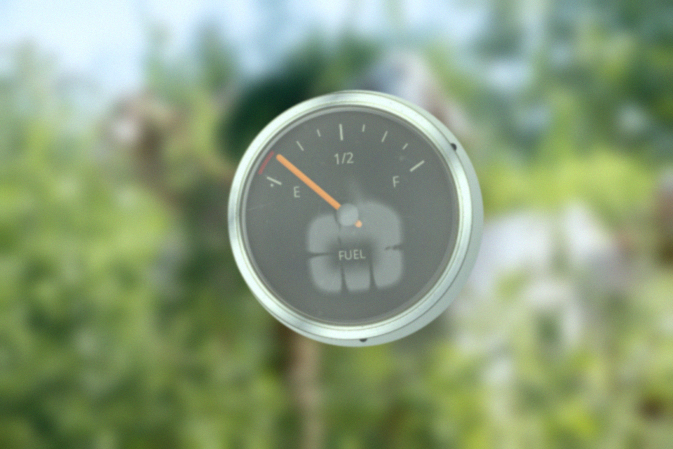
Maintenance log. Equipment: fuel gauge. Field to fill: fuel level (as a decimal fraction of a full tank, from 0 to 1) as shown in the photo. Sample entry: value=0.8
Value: value=0.125
